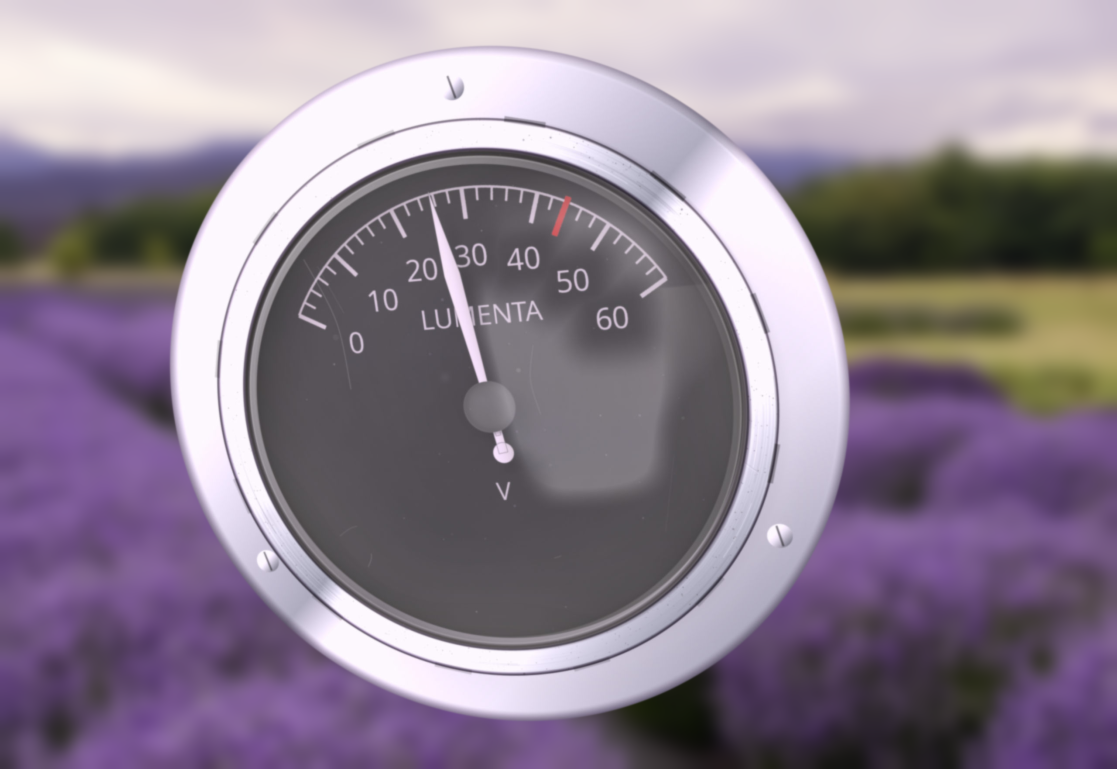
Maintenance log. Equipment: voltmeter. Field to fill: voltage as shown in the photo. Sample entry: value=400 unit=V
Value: value=26 unit=V
